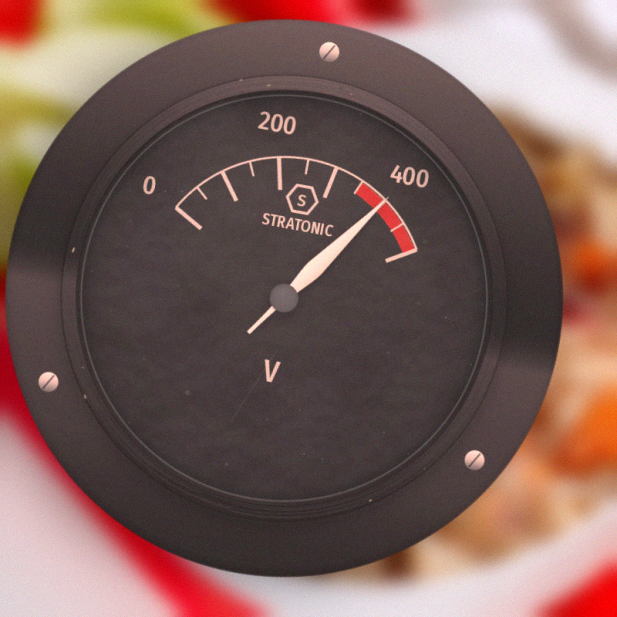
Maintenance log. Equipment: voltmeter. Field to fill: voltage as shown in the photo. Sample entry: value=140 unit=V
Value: value=400 unit=V
